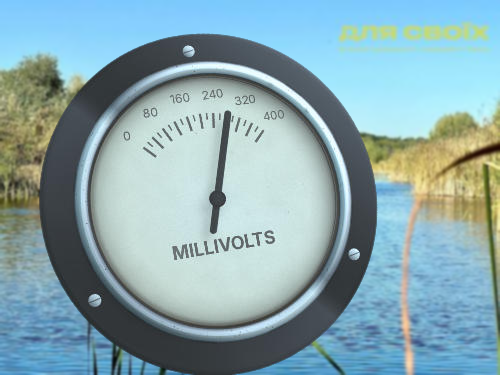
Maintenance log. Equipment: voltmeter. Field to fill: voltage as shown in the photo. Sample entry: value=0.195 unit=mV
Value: value=280 unit=mV
